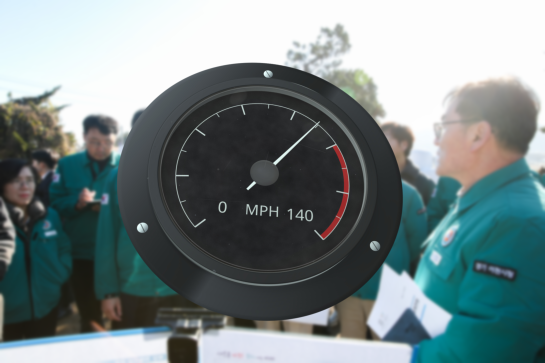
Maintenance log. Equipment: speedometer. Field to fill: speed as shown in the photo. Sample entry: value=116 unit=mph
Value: value=90 unit=mph
